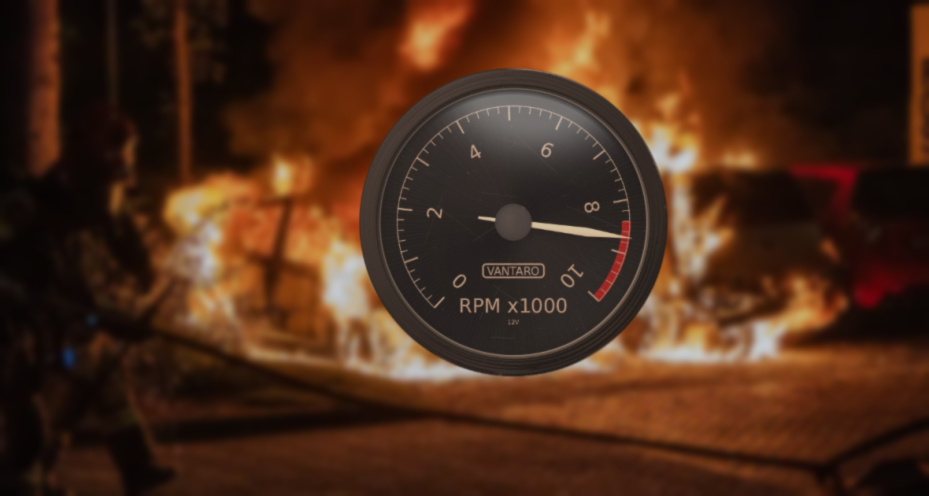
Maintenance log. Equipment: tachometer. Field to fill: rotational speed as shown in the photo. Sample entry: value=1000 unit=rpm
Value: value=8700 unit=rpm
